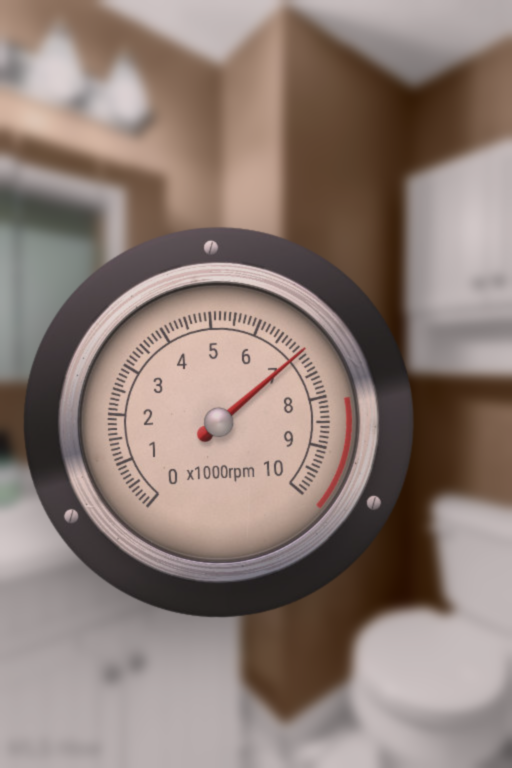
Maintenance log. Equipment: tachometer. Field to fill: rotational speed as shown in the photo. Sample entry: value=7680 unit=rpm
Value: value=7000 unit=rpm
